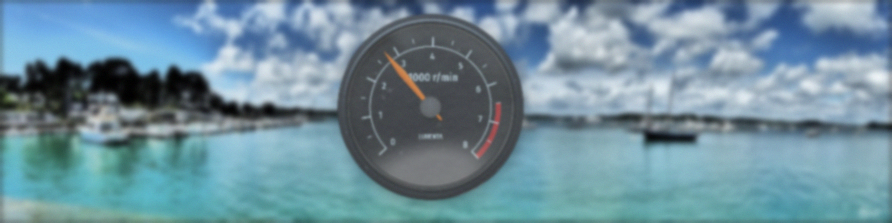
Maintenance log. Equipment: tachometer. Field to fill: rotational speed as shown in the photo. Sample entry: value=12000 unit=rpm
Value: value=2750 unit=rpm
